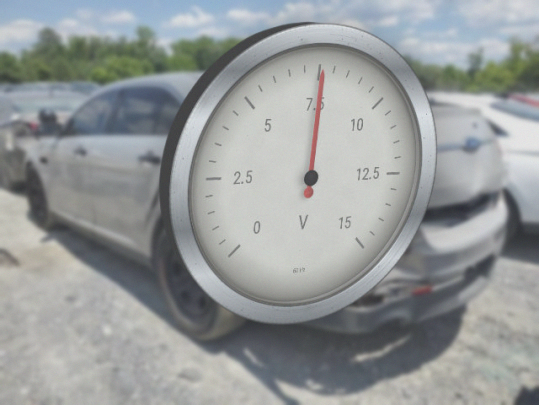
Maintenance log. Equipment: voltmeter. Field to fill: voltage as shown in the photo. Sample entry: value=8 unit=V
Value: value=7.5 unit=V
